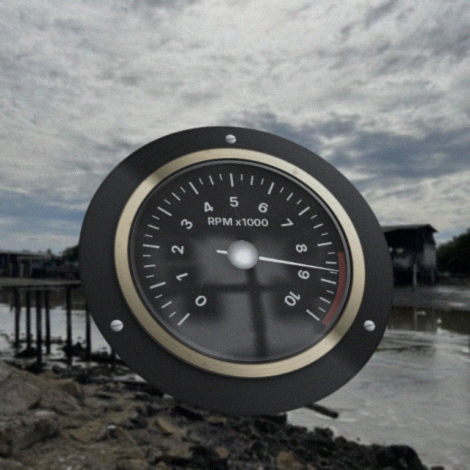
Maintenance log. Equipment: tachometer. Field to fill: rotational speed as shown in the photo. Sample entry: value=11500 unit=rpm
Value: value=8750 unit=rpm
